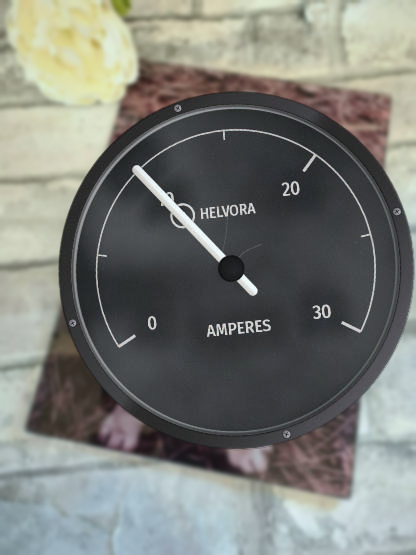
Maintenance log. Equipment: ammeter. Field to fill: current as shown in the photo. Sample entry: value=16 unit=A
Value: value=10 unit=A
